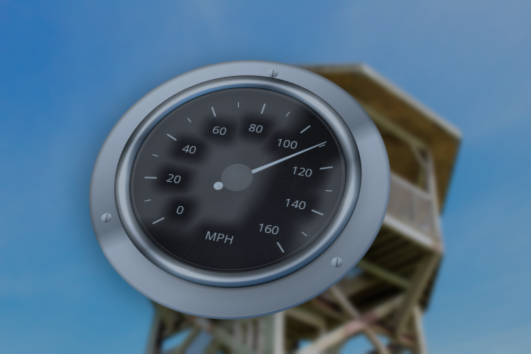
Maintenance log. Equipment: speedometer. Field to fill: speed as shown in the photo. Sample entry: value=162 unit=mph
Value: value=110 unit=mph
